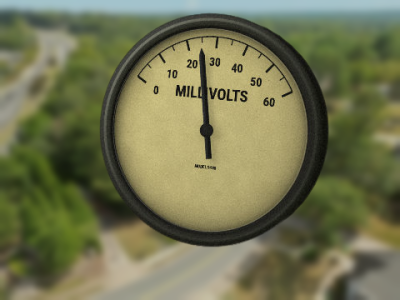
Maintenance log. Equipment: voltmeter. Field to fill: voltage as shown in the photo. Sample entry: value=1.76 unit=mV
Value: value=25 unit=mV
